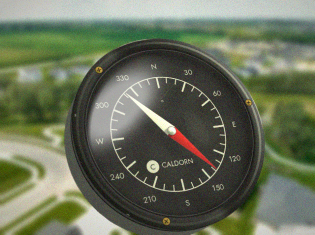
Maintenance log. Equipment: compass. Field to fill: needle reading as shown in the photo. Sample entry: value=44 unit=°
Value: value=140 unit=°
